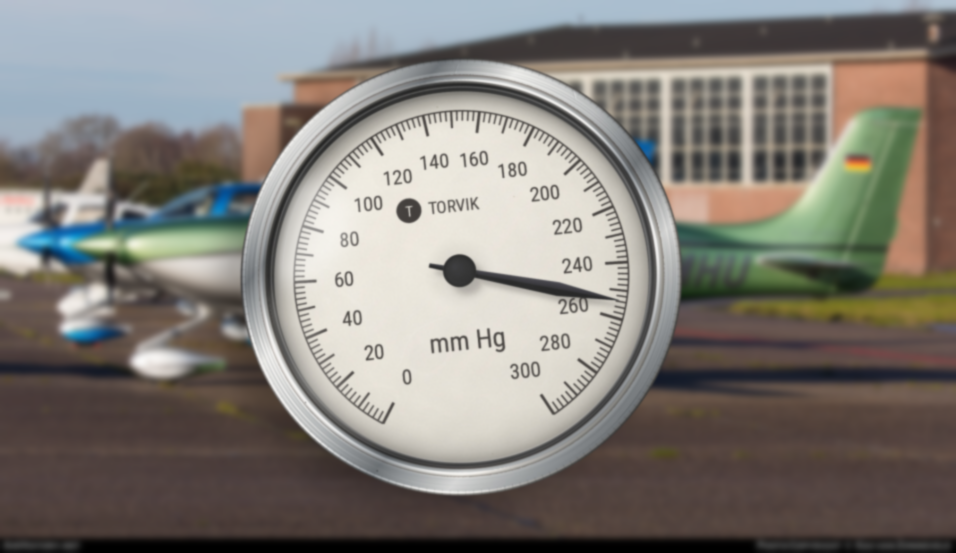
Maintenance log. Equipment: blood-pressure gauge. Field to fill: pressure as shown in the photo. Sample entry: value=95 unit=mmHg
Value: value=254 unit=mmHg
